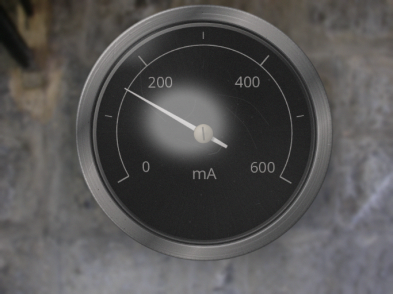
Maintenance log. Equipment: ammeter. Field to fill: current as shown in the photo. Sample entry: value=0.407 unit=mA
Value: value=150 unit=mA
